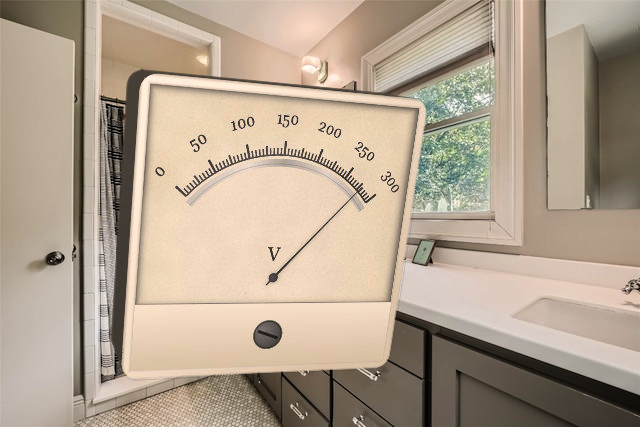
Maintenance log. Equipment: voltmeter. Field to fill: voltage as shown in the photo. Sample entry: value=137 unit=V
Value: value=275 unit=V
